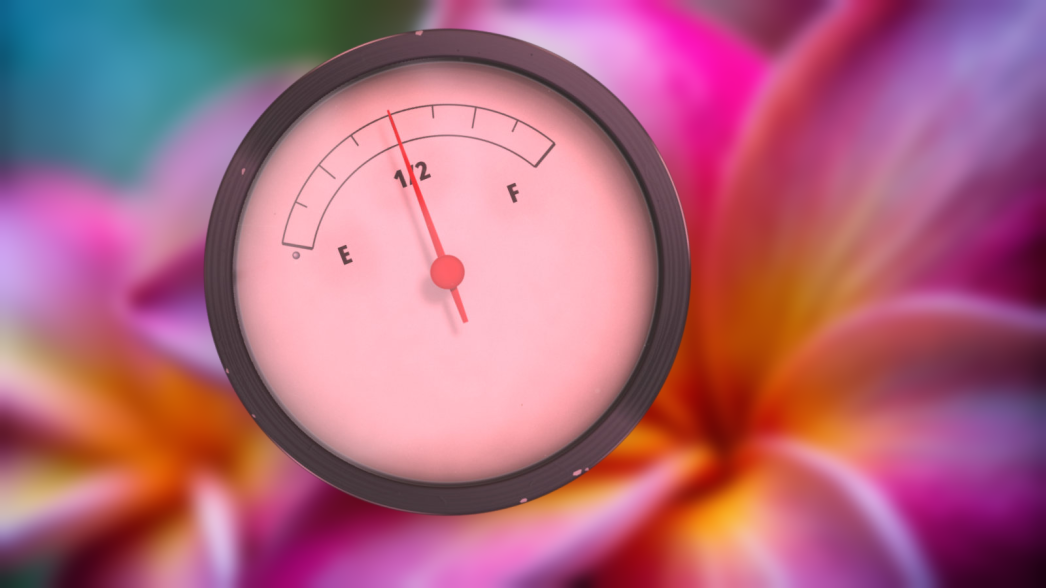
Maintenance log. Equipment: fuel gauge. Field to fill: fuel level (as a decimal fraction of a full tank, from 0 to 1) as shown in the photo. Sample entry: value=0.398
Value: value=0.5
